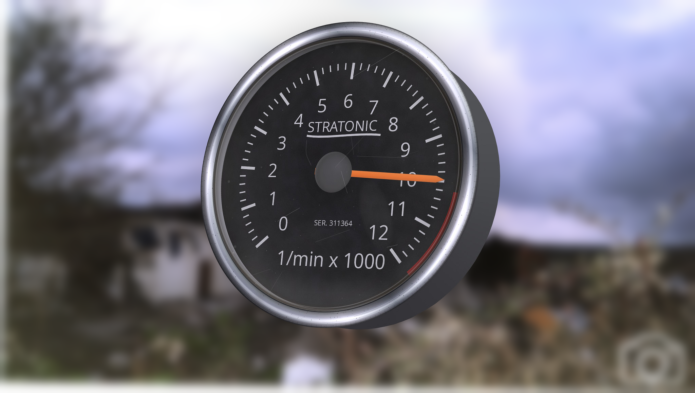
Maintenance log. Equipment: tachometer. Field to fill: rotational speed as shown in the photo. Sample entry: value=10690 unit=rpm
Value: value=10000 unit=rpm
